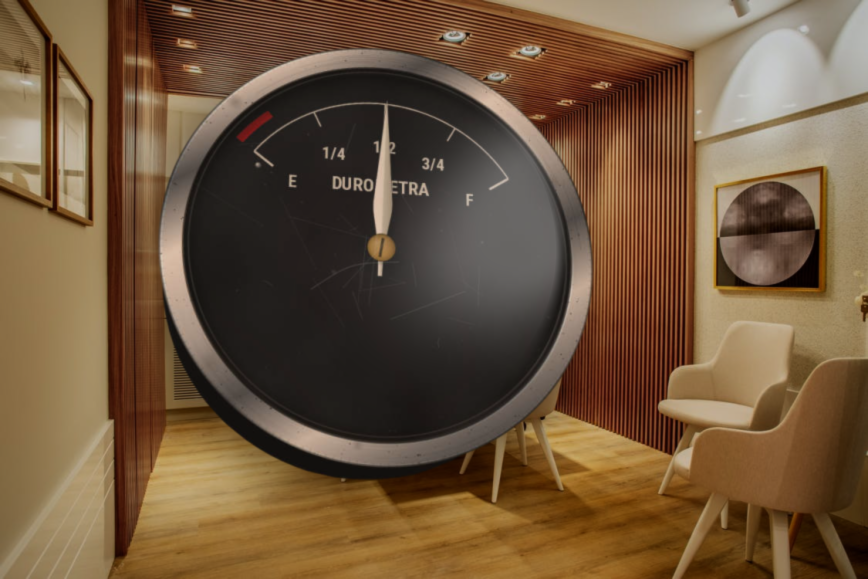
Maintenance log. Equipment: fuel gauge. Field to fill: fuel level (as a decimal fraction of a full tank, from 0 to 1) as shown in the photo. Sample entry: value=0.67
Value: value=0.5
